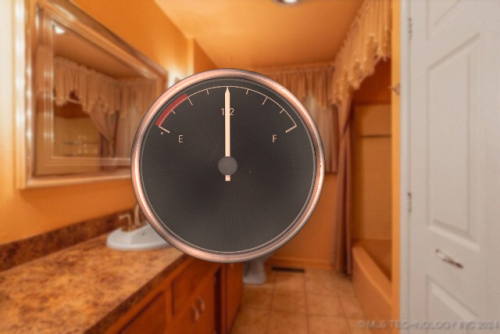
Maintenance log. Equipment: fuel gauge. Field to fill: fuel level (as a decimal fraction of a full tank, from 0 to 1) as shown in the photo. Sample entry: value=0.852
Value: value=0.5
